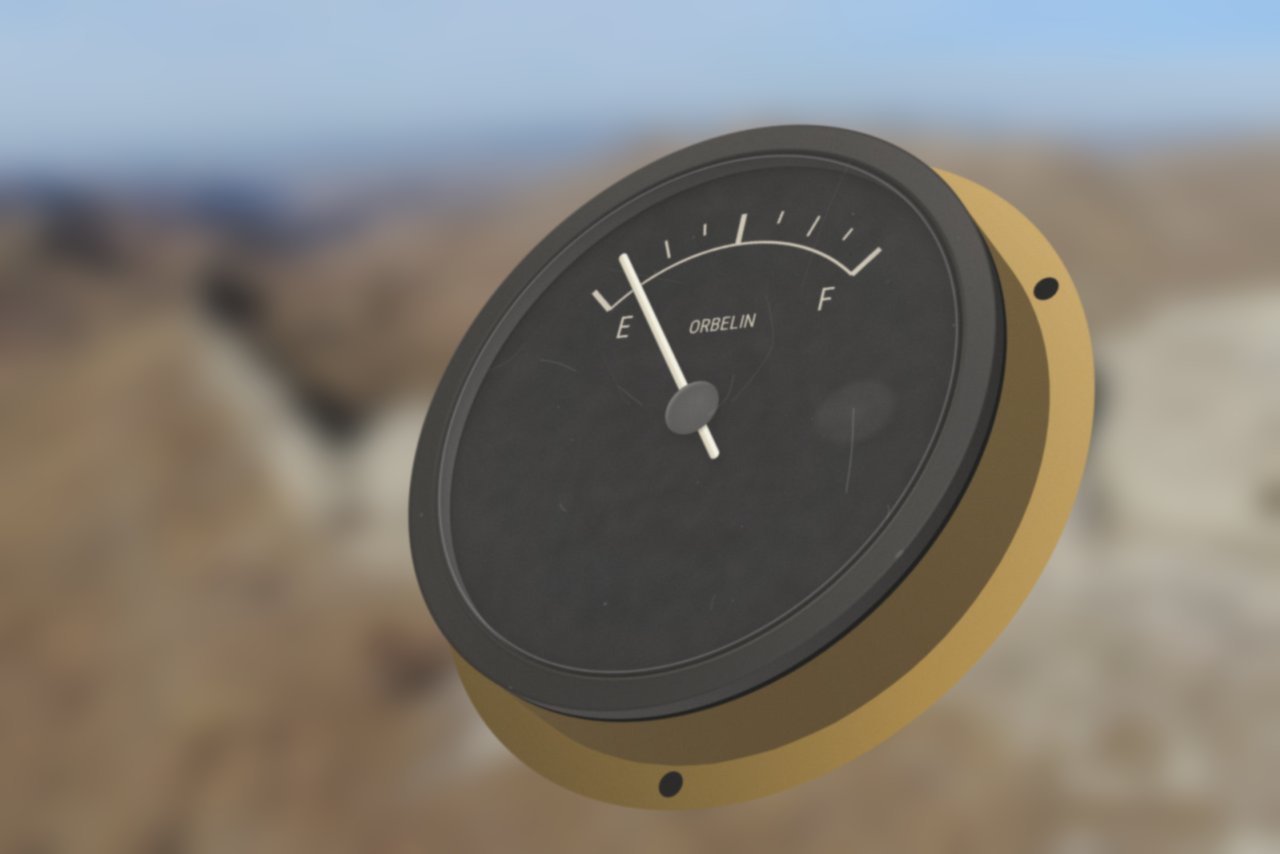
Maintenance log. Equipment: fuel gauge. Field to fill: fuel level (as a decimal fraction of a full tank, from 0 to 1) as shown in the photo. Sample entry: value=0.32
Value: value=0.125
